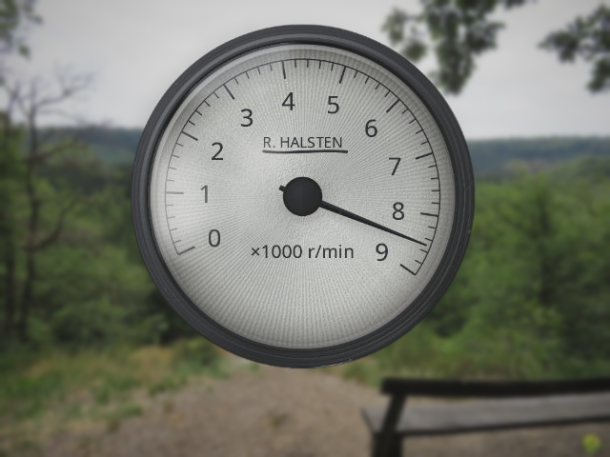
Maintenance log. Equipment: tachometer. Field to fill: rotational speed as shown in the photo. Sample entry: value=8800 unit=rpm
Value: value=8500 unit=rpm
